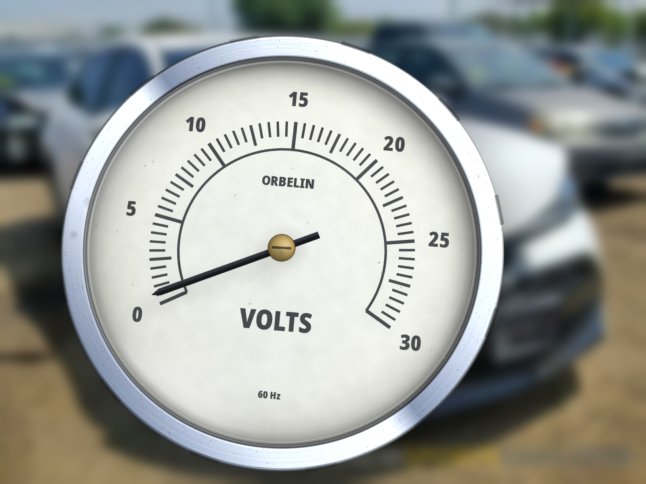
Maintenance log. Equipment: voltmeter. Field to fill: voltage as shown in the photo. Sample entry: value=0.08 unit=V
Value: value=0.5 unit=V
